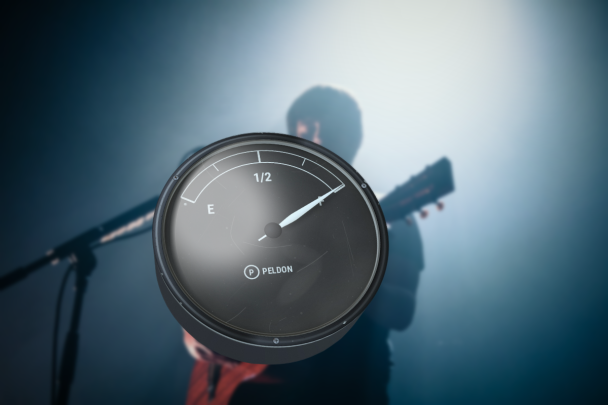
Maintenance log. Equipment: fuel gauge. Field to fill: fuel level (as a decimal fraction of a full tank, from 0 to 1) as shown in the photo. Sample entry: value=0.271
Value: value=1
